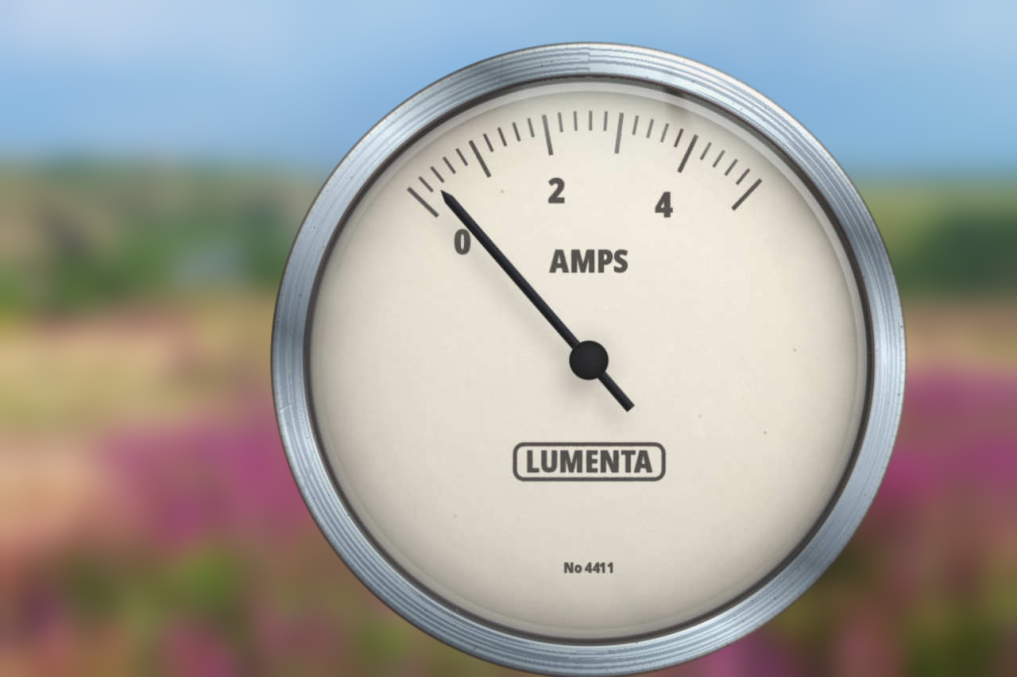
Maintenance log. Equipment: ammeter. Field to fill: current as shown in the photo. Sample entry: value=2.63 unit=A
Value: value=0.3 unit=A
